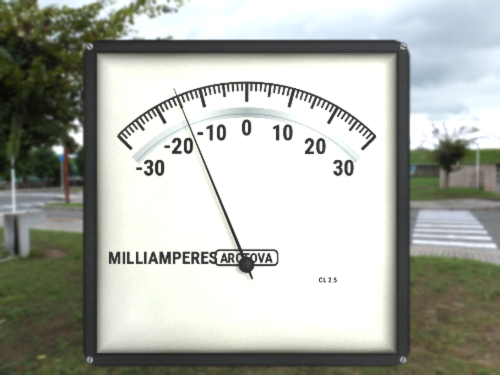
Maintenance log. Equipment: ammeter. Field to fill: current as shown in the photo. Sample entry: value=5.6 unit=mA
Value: value=-15 unit=mA
